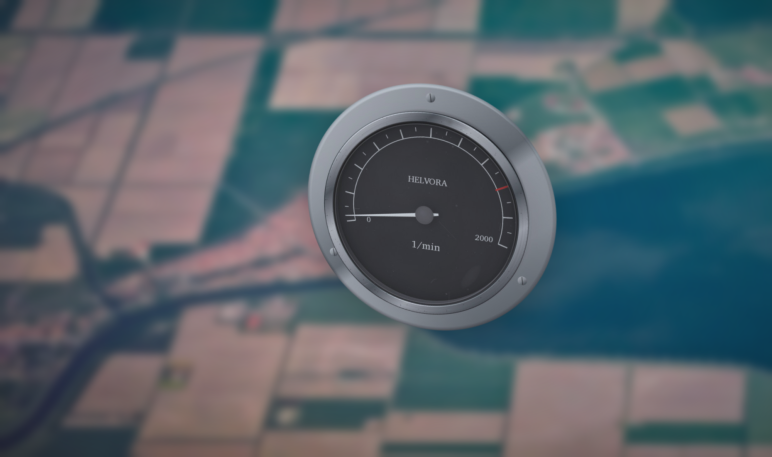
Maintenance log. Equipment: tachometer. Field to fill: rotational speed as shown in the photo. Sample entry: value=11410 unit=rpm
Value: value=50 unit=rpm
